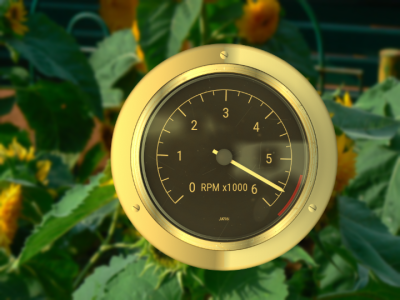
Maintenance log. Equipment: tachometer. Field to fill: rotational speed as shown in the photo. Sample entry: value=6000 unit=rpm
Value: value=5625 unit=rpm
